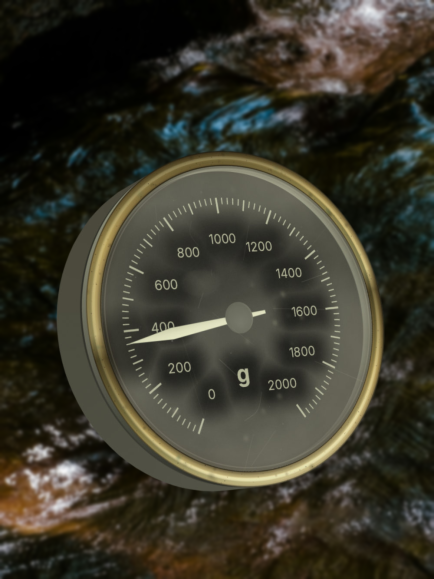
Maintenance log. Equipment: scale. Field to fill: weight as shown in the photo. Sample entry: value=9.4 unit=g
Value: value=360 unit=g
